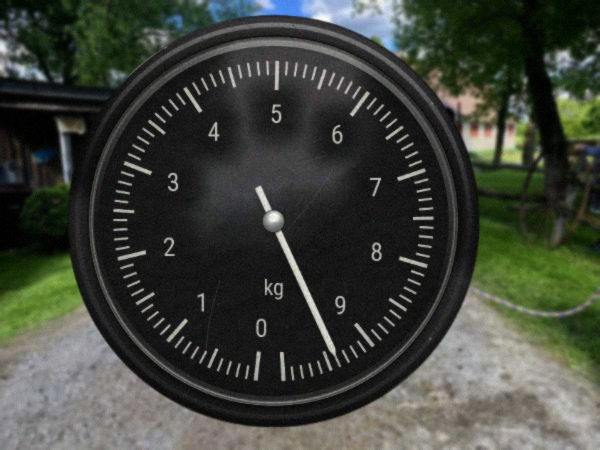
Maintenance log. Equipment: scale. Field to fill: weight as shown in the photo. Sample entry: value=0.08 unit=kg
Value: value=9.4 unit=kg
